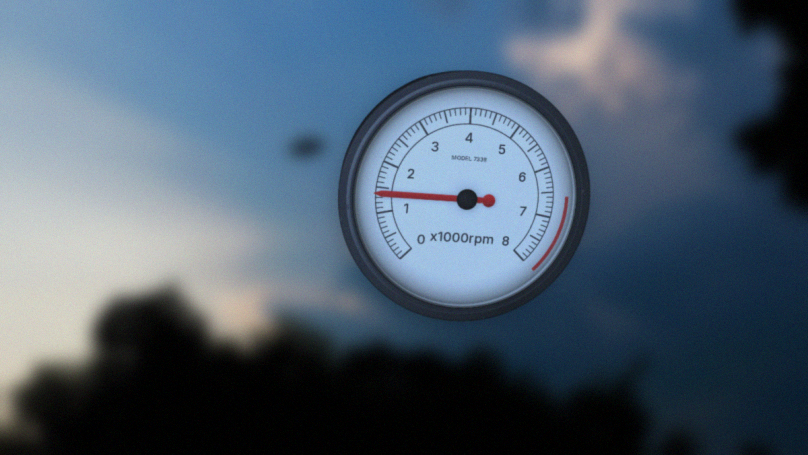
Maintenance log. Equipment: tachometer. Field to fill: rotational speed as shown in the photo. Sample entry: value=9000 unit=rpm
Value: value=1400 unit=rpm
